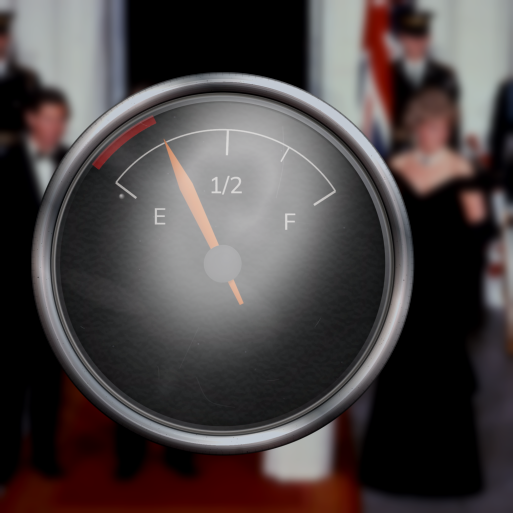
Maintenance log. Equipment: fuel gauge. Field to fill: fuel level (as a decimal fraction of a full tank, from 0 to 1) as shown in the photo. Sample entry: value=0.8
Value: value=0.25
